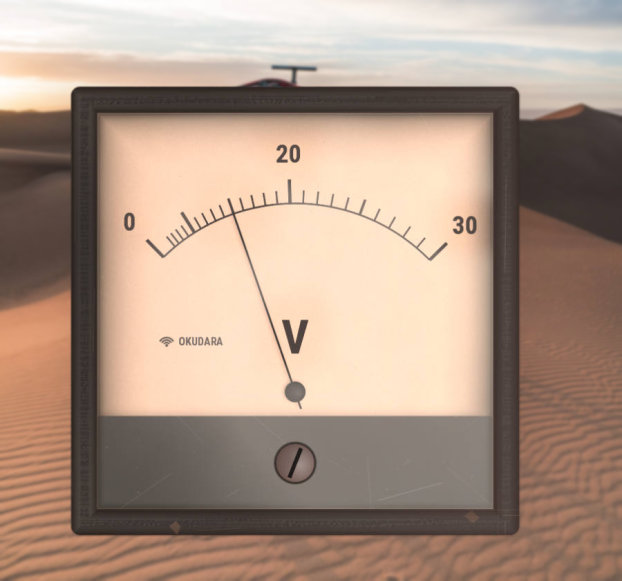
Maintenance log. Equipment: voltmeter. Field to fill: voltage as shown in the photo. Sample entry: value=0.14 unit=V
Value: value=15 unit=V
